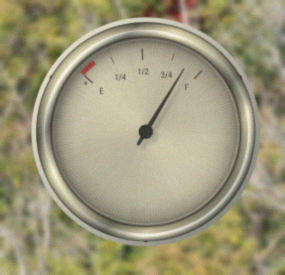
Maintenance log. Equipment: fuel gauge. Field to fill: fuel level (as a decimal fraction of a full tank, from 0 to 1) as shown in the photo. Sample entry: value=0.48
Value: value=0.875
